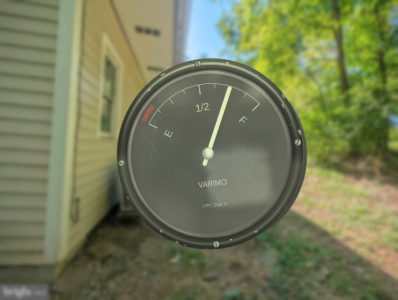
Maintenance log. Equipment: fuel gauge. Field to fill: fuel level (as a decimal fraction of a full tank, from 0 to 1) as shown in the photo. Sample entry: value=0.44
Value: value=0.75
